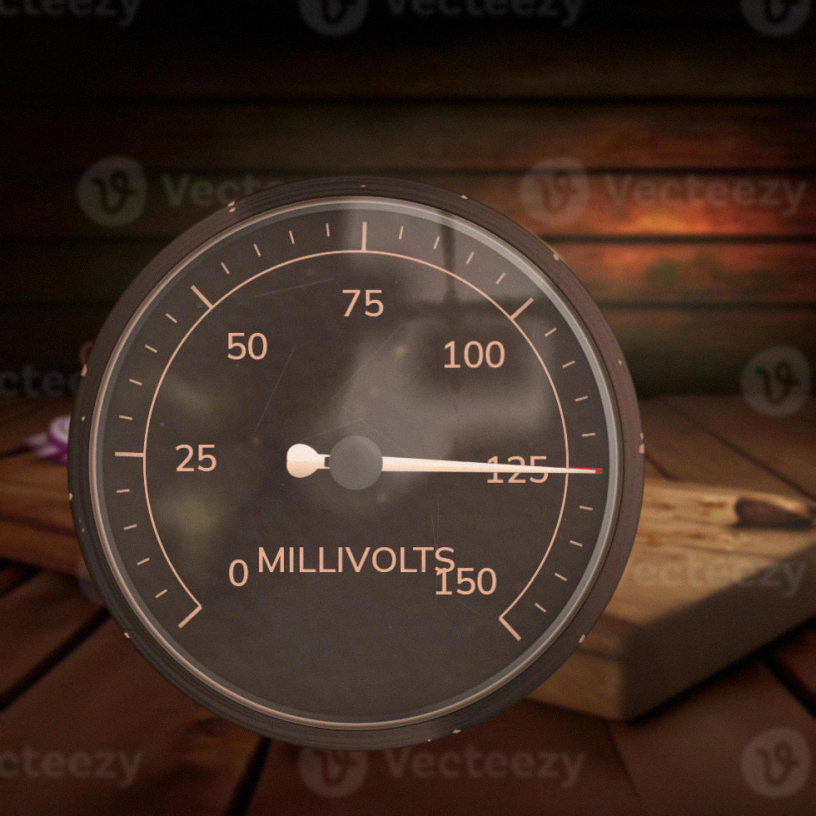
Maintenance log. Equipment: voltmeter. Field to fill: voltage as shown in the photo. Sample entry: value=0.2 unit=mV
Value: value=125 unit=mV
